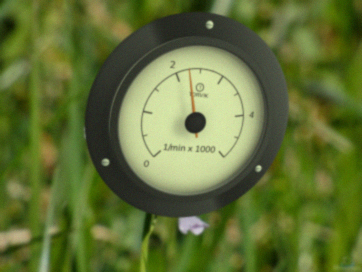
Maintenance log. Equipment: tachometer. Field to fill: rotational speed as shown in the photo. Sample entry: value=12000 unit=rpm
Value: value=2250 unit=rpm
